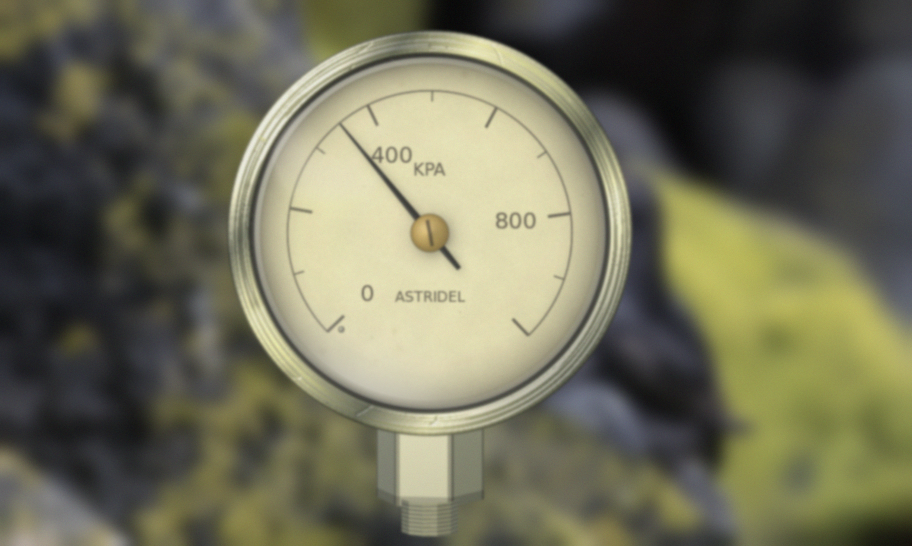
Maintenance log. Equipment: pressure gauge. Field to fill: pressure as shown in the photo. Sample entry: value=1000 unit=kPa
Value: value=350 unit=kPa
